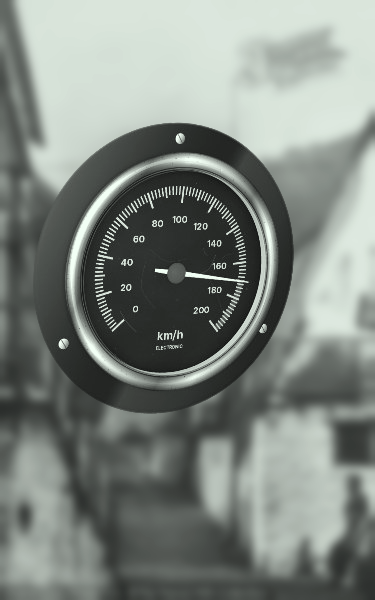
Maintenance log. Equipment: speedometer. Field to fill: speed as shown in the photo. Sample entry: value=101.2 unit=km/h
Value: value=170 unit=km/h
